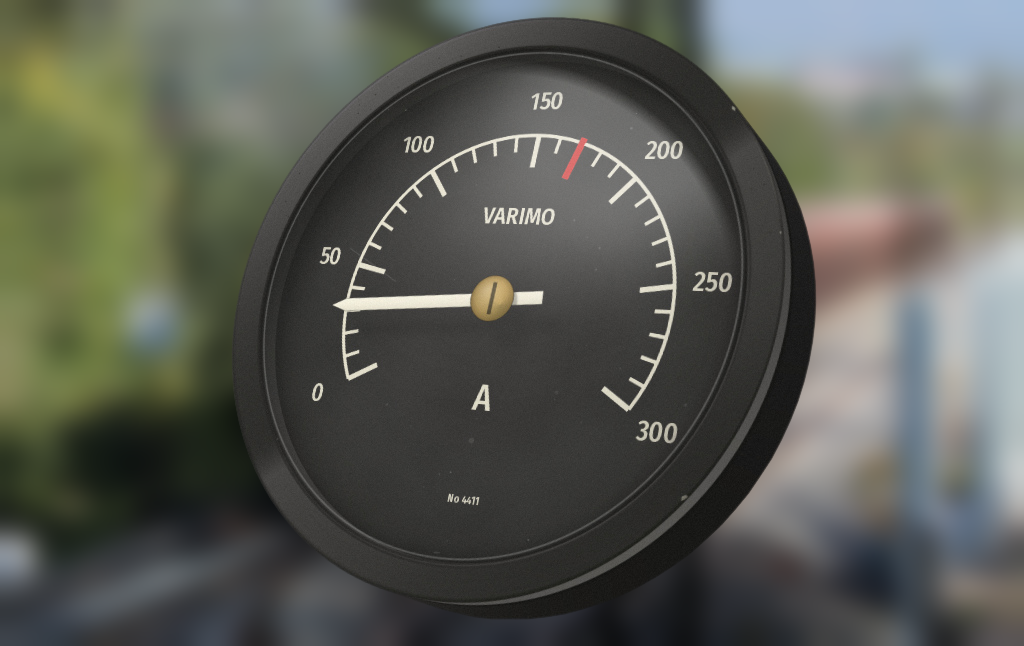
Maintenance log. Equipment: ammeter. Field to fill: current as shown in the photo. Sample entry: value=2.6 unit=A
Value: value=30 unit=A
